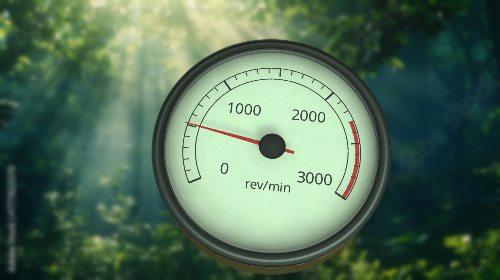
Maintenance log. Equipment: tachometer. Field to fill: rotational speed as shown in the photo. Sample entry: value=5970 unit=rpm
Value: value=500 unit=rpm
